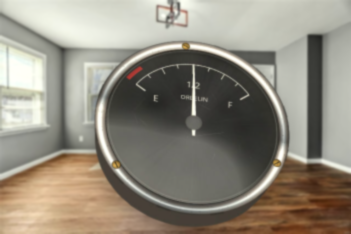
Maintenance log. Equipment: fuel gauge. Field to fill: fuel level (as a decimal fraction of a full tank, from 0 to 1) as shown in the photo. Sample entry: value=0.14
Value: value=0.5
